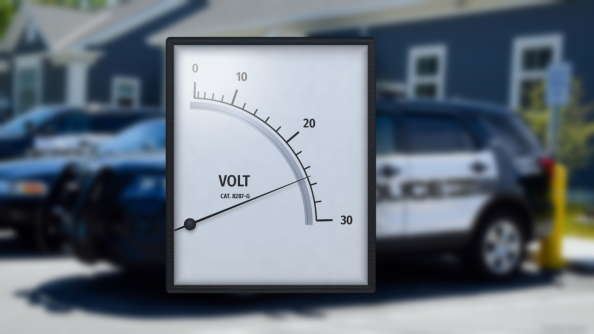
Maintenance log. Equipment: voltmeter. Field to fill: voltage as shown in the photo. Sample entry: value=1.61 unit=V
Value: value=25 unit=V
